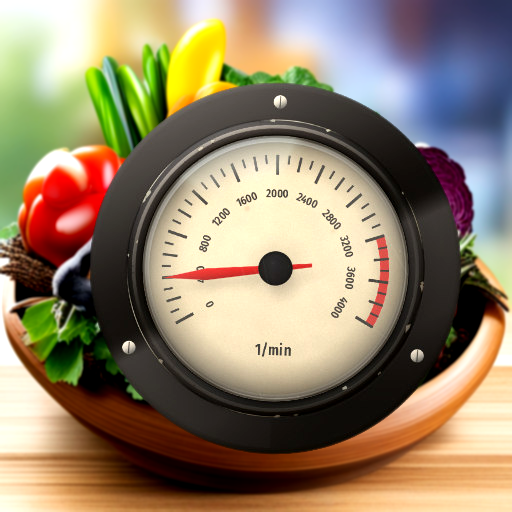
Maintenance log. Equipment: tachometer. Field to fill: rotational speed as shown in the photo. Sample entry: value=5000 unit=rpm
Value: value=400 unit=rpm
